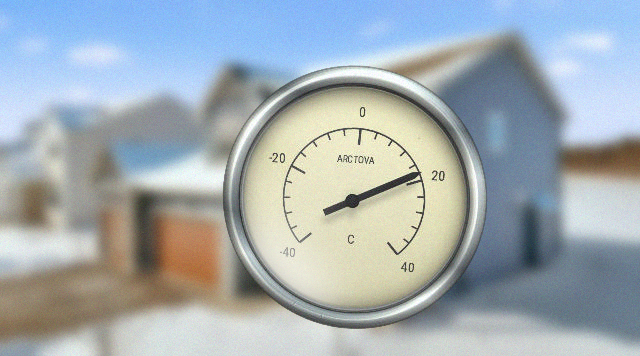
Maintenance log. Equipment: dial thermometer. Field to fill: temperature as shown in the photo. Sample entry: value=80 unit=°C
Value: value=18 unit=°C
